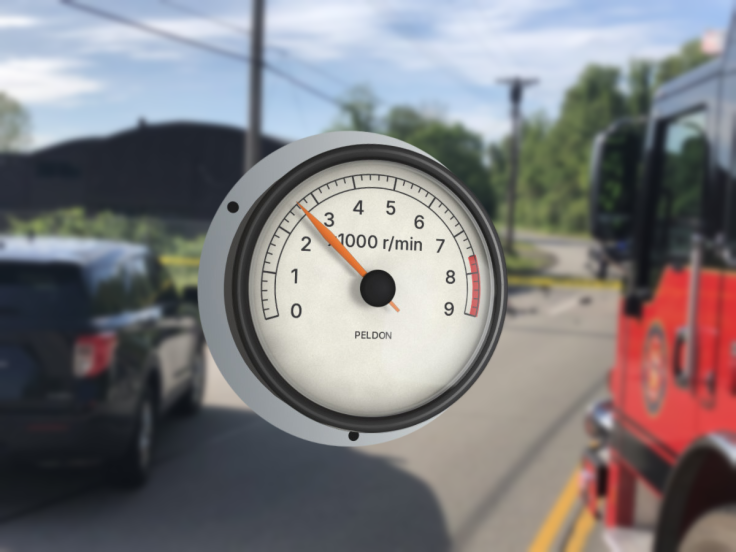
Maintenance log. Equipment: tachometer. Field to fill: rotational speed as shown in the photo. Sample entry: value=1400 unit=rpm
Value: value=2600 unit=rpm
